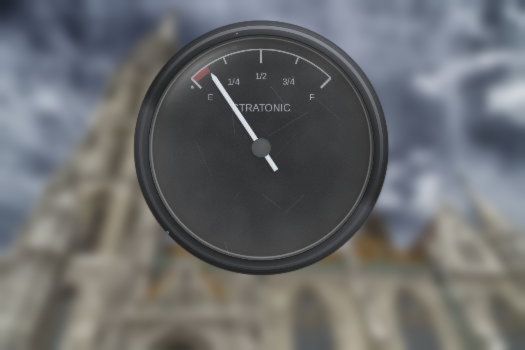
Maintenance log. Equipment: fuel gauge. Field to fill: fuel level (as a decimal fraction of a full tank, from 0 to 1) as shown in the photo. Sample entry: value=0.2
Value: value=0.125
